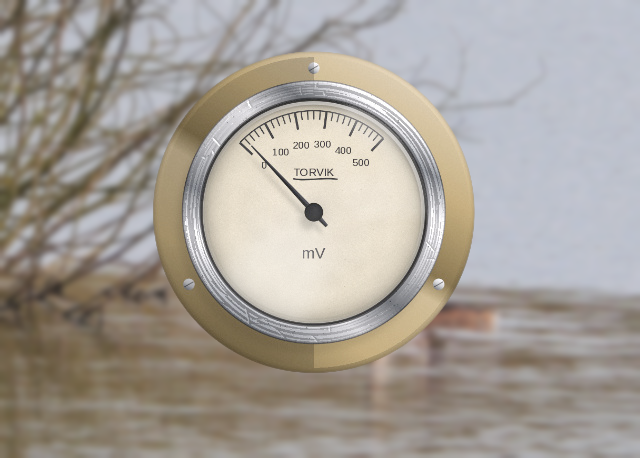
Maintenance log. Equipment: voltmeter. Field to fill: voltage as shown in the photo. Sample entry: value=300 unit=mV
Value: value=20 unit=mV
